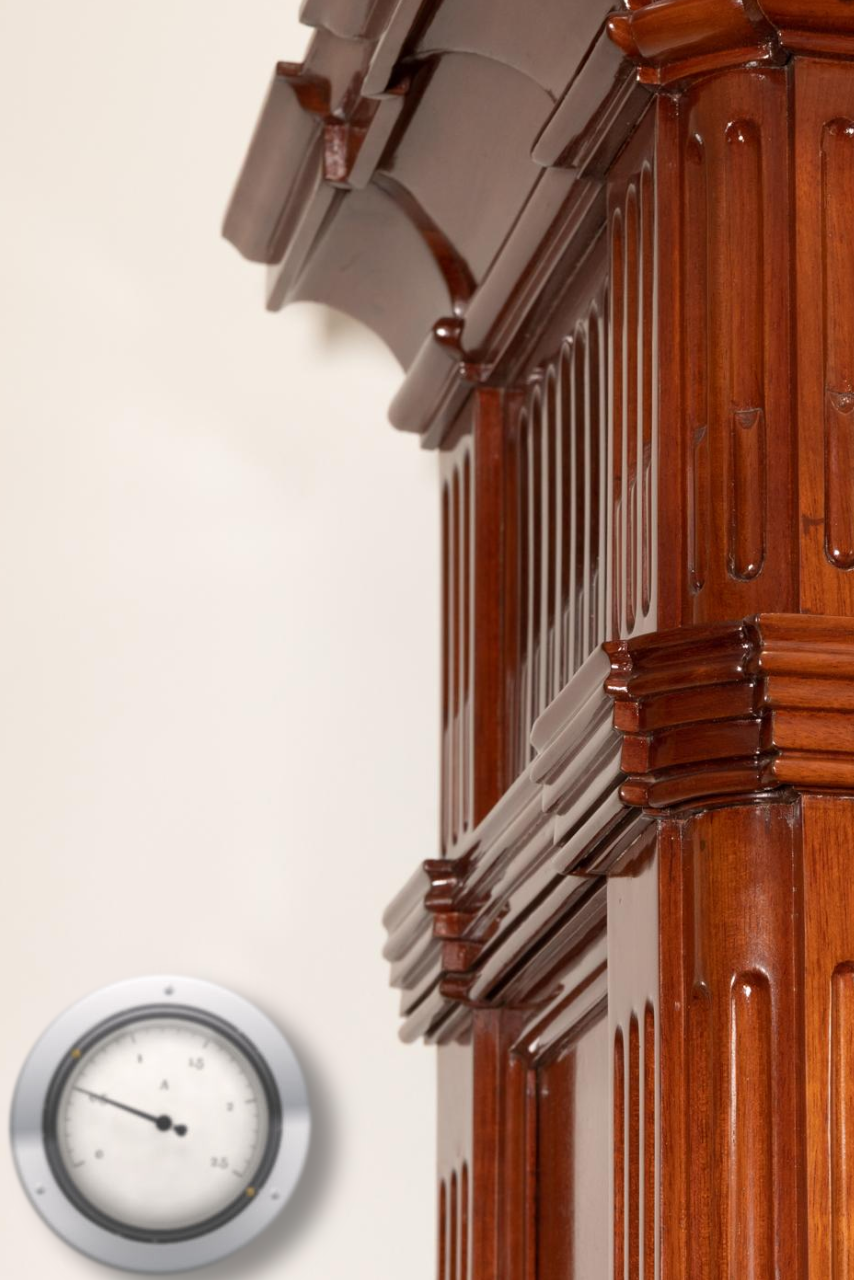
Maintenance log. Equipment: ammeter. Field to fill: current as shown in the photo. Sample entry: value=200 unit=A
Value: value=0.5 unit=A
